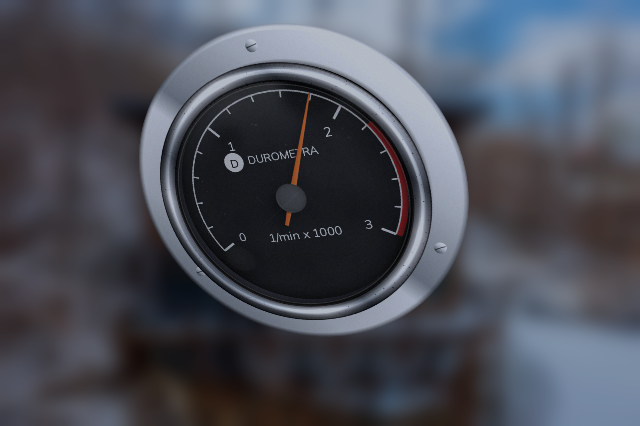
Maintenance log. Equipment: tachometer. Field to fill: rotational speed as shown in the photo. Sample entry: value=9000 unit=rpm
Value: value=1800 unit=rpm
